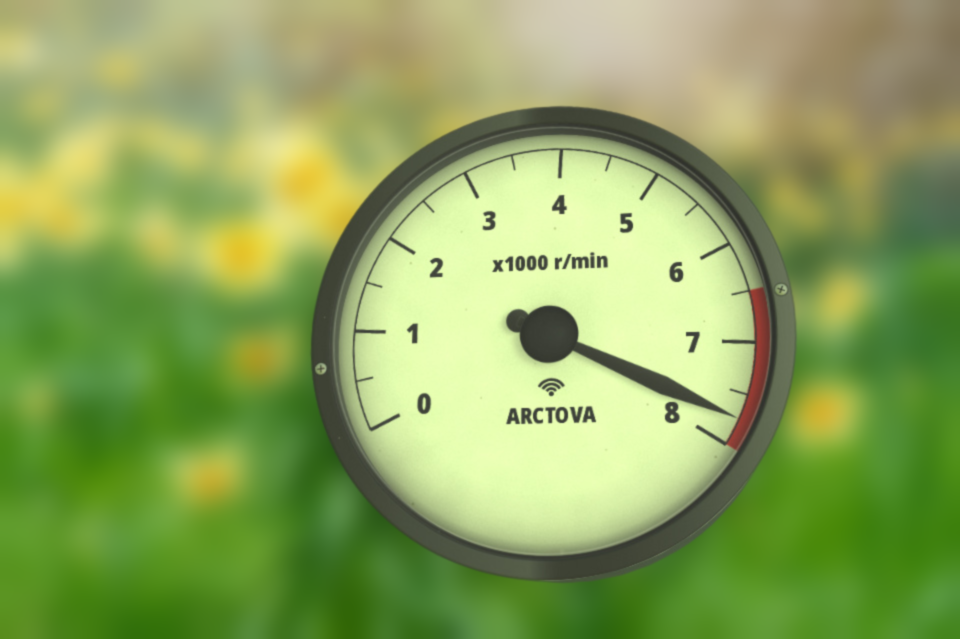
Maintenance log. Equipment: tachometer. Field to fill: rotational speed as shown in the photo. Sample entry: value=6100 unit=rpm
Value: value=7750 unit=rpm
